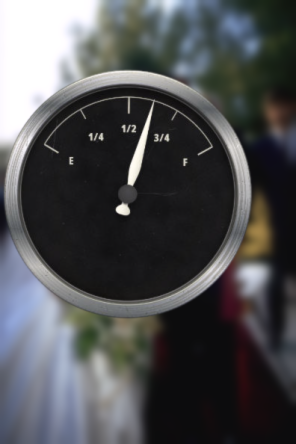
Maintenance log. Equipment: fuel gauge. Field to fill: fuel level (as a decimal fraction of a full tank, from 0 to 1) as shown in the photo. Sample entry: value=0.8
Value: value=0.625
